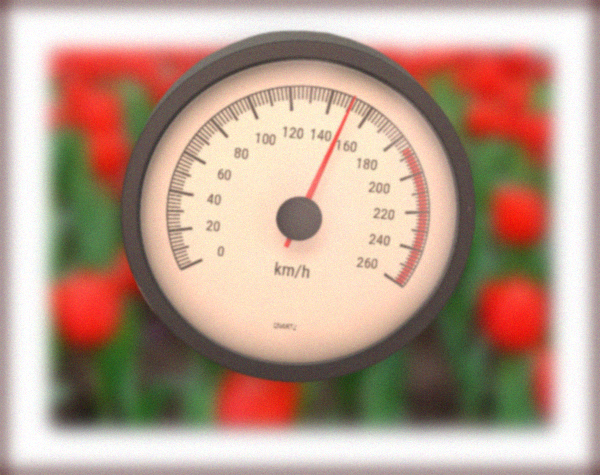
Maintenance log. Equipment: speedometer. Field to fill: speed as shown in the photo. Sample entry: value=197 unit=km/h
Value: value=150 unit=km/h
